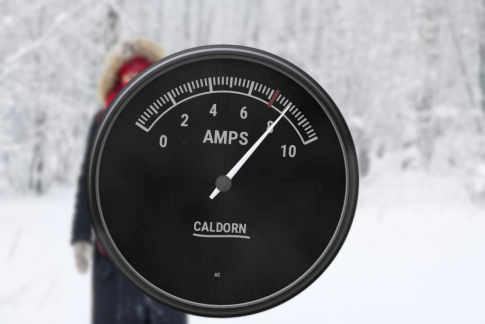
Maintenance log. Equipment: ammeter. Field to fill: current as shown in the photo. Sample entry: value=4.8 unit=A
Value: value=8 unit=A
